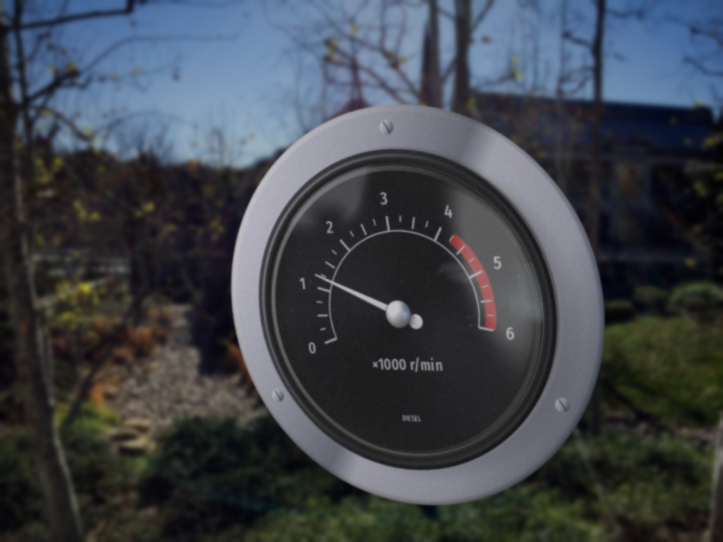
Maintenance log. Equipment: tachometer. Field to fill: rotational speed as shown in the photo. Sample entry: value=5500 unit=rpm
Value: value=1250 unit=rpm
